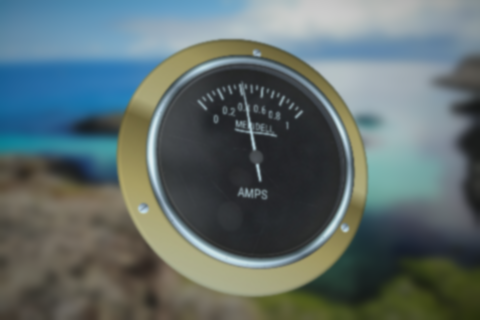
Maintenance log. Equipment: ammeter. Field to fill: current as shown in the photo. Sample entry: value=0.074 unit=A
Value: value=0.4 unit=A
